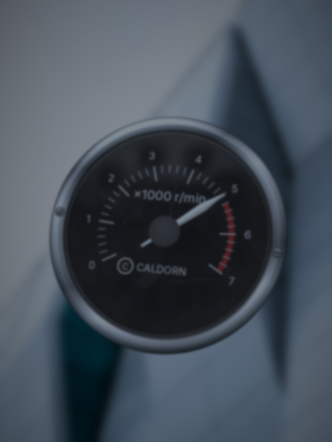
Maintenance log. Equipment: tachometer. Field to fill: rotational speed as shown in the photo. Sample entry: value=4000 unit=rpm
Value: value=5000 unit=rpm
